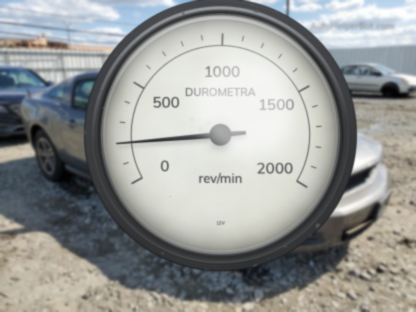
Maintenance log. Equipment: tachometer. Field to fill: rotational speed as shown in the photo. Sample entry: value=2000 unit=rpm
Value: value=200 unit=rpm
